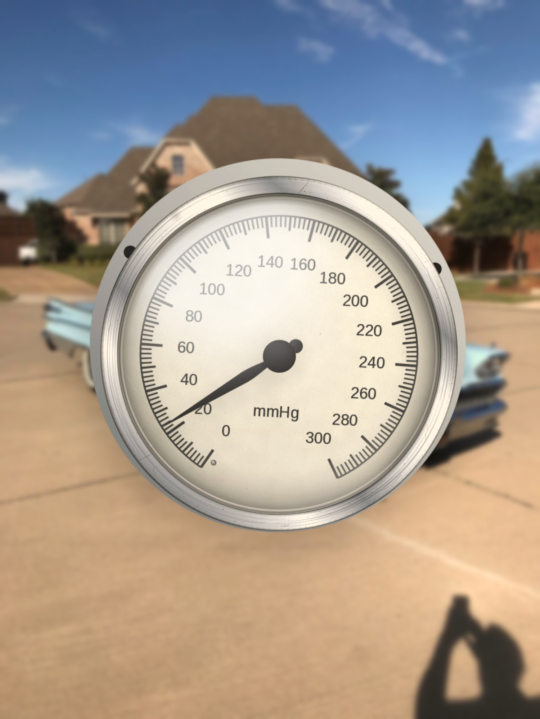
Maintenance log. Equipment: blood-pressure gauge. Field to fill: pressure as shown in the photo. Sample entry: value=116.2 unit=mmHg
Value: value=24 unit=mmHg
